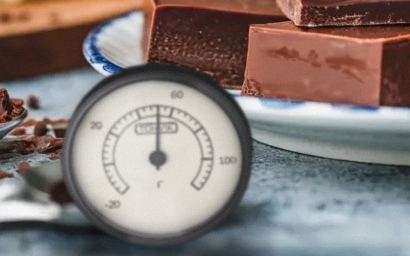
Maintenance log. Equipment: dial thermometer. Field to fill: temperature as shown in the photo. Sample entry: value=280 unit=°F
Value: value=52 unit=°F
